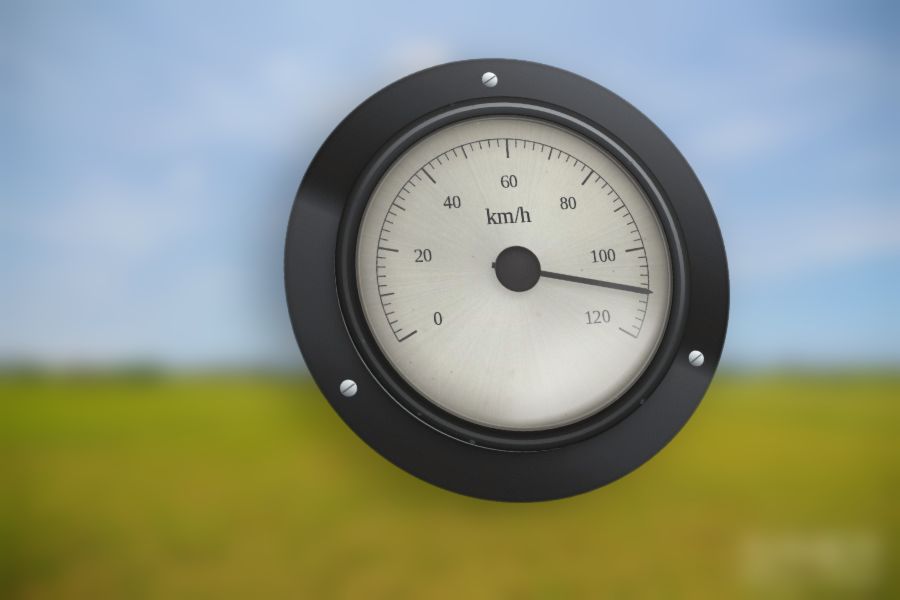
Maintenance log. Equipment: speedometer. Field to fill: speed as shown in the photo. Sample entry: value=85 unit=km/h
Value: value=110 unit=km/h
